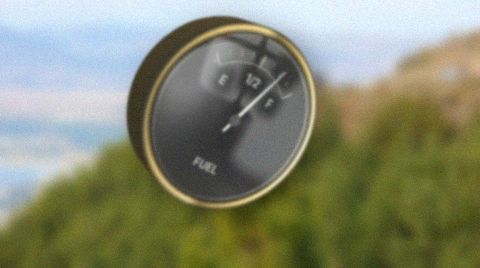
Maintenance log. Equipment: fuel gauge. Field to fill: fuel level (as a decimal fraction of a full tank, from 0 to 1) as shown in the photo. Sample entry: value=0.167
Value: value=0.75
